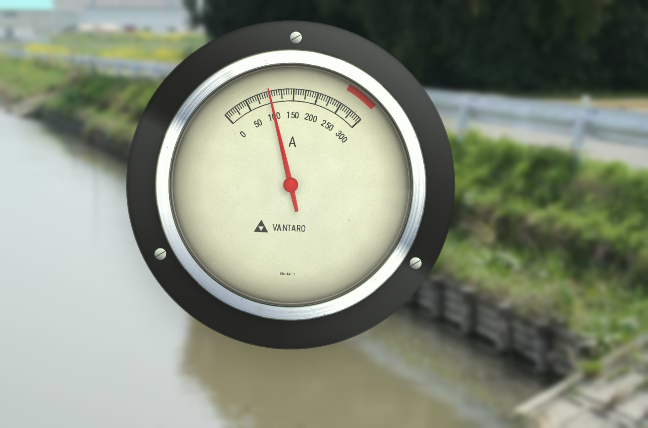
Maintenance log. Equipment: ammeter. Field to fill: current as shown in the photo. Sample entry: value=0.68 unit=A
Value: value=100 unit=A
